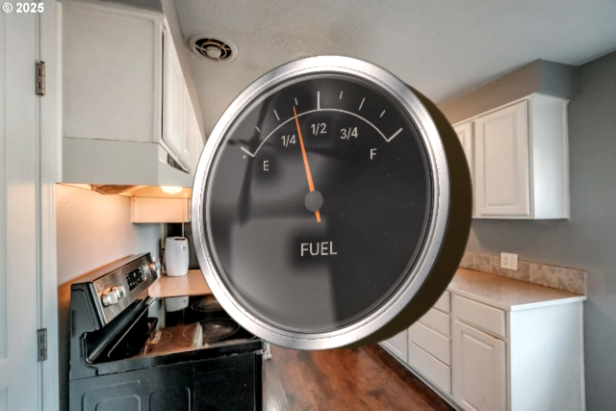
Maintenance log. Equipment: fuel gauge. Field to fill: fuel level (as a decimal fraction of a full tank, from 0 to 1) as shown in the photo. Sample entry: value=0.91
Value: value=0.375
